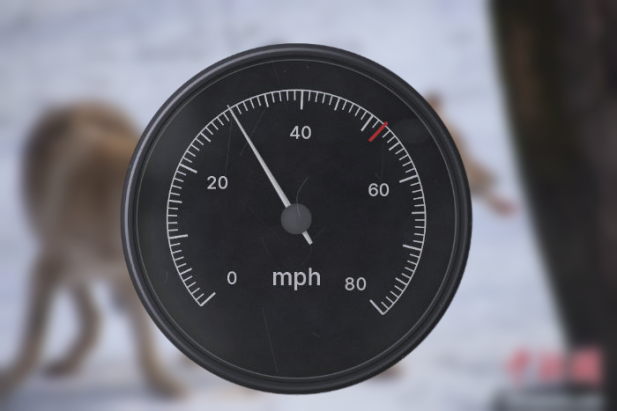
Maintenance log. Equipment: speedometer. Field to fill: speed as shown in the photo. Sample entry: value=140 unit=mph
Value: value=30 unit=mph
